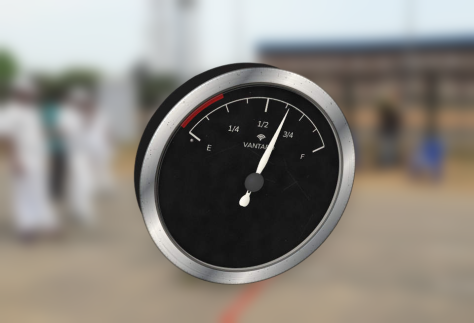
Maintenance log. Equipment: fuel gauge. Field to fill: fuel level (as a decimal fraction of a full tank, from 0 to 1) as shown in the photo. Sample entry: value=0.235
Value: value=0.625
